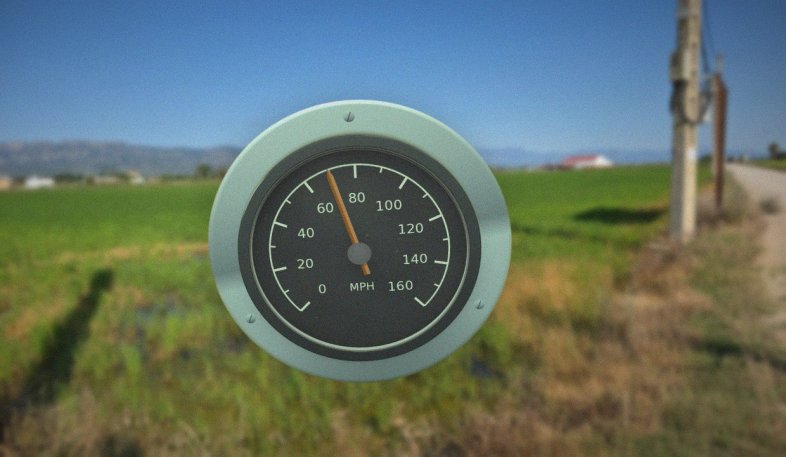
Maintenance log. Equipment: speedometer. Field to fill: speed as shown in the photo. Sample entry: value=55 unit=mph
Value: value=70 unit=mph
